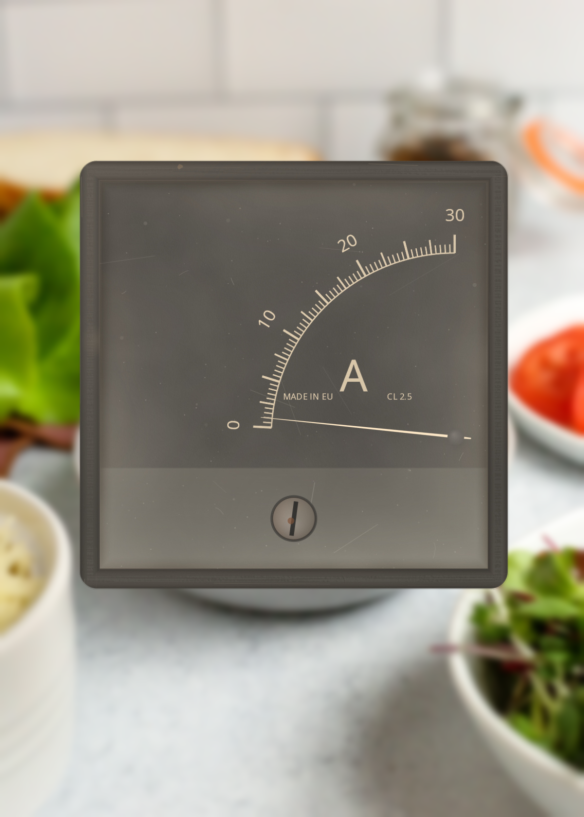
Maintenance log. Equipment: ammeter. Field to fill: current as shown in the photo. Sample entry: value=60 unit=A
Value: value=1 unit=A
